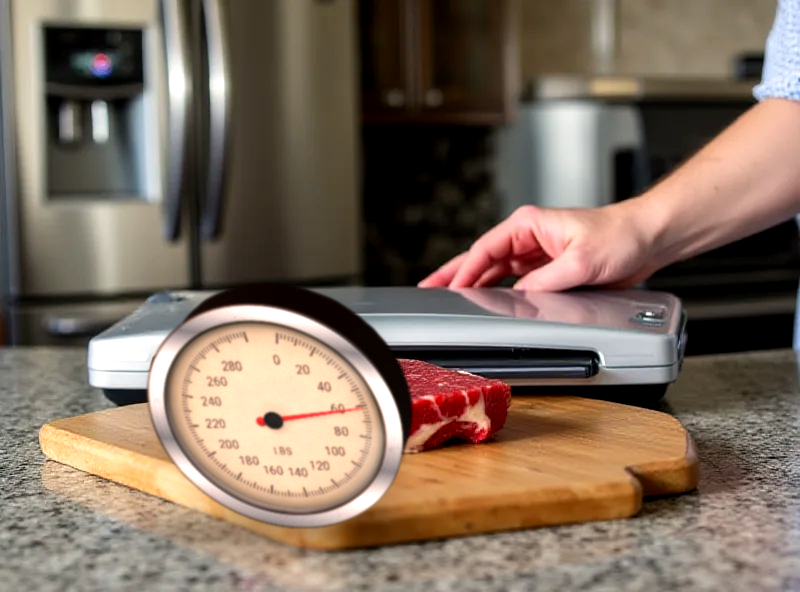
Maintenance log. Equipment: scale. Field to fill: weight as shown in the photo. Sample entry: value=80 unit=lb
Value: value=60 unit=lb
